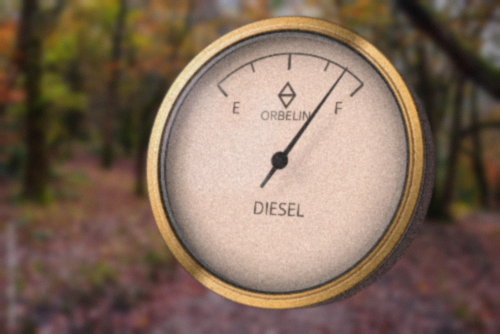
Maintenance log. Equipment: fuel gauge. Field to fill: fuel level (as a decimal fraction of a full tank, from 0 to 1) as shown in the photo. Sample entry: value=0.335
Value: value=0.875
